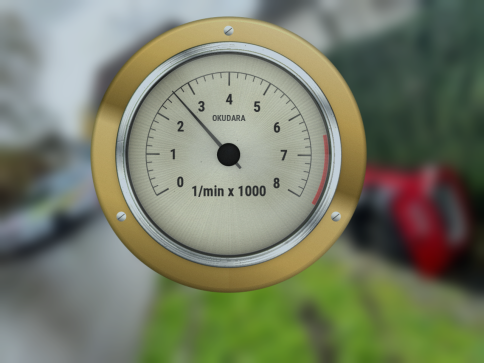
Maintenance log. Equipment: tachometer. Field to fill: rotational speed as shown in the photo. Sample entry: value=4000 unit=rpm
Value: value=2600 unit=rpm
